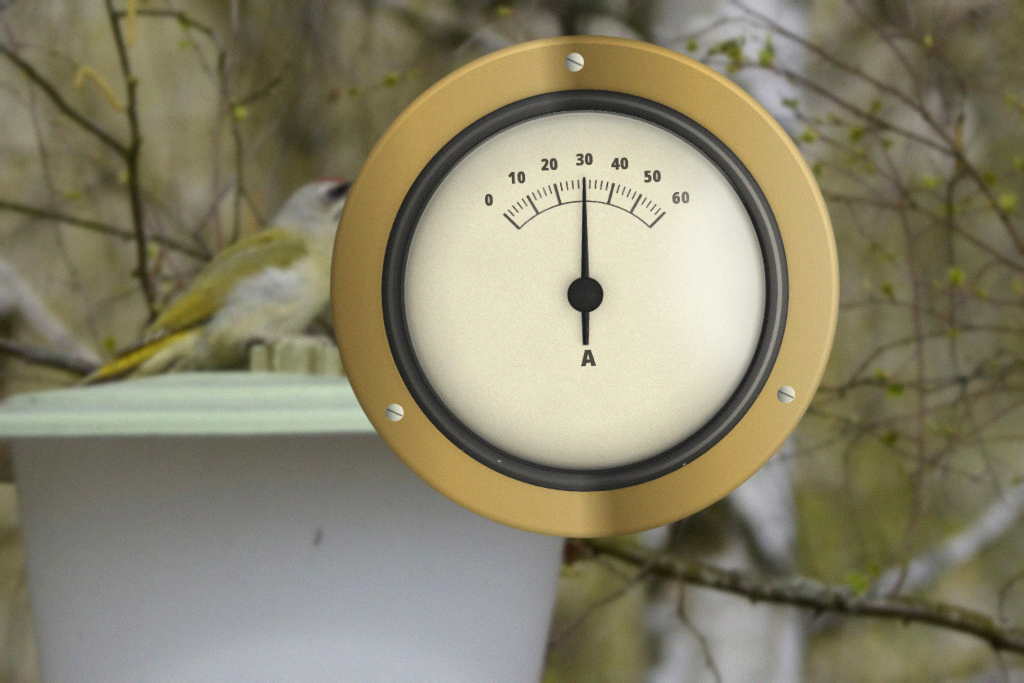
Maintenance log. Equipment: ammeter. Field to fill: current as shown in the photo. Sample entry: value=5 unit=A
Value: value=30 unit=A
